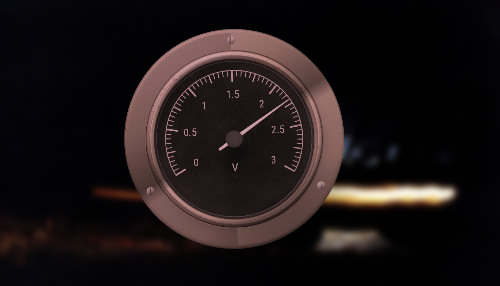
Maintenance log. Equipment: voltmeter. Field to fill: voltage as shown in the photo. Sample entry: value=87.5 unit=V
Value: value=2.2 unit=V
